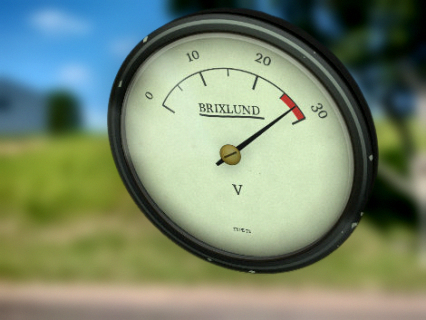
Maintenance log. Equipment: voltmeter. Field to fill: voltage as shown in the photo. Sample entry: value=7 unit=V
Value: value=27.5 unit=V
